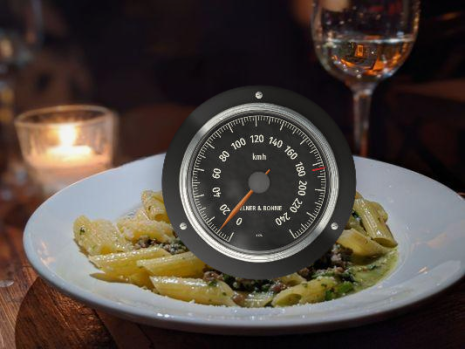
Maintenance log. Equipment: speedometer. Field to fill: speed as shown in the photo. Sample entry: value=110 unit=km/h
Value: value=10 unit=km/h
